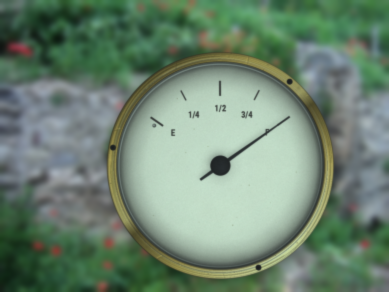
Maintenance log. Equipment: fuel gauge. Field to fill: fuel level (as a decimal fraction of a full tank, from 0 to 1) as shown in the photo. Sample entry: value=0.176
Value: value=1
